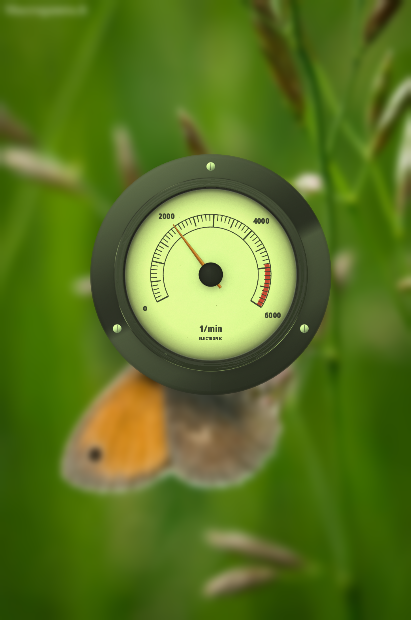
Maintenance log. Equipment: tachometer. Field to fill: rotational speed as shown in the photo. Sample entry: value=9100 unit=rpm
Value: value=2000 unit=rpm
